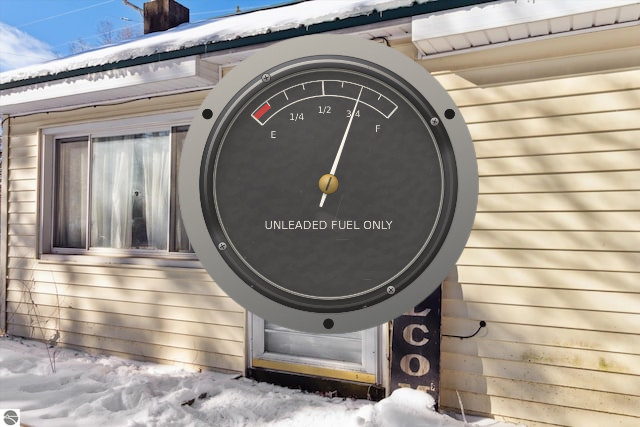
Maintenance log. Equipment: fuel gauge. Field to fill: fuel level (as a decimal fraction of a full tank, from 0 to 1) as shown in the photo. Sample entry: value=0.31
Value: value=0.75
